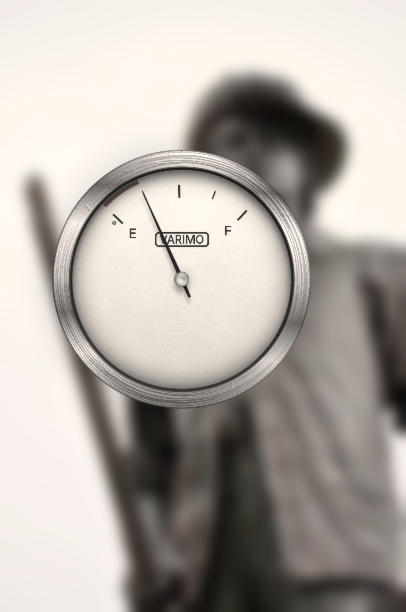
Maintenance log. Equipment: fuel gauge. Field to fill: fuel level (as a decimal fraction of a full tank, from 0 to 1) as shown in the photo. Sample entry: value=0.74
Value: value=0.25
